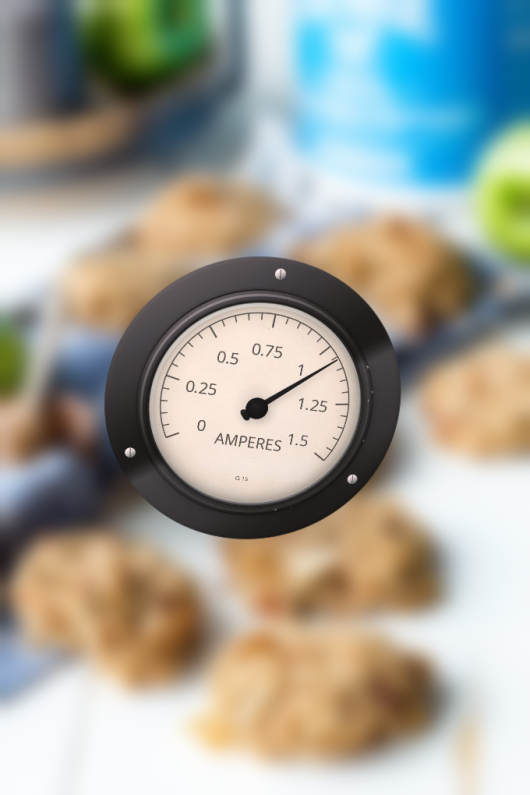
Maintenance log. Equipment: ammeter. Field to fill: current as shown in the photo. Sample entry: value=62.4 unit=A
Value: value=1.05 unit=A
